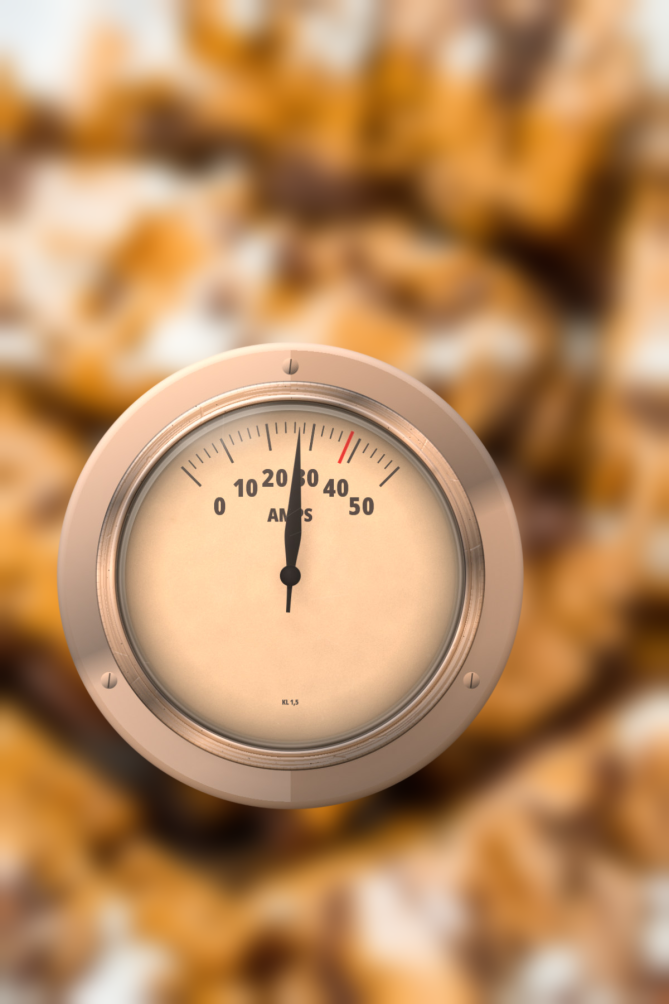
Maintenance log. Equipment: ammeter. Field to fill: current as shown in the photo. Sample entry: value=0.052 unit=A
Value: value=27 unit=A
